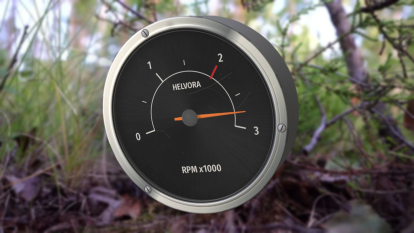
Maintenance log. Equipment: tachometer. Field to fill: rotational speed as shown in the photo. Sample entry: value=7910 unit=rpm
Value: value=2750 unit=rpm
